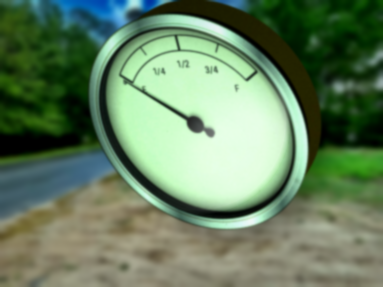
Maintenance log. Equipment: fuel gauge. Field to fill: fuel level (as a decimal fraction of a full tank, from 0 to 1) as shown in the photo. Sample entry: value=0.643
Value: value=0
